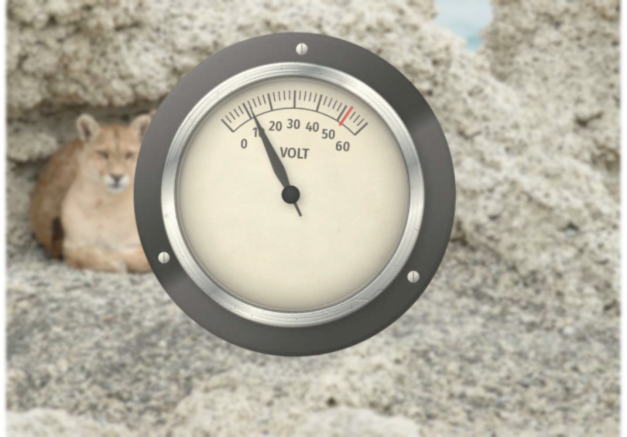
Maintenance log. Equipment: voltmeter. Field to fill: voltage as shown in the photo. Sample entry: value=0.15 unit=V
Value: value=12 unit=V
